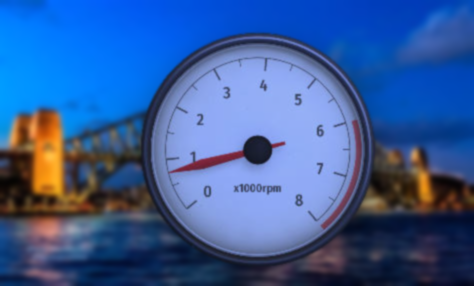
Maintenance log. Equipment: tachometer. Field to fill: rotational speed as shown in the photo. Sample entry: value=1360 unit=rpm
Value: value=750 unit=rpm
